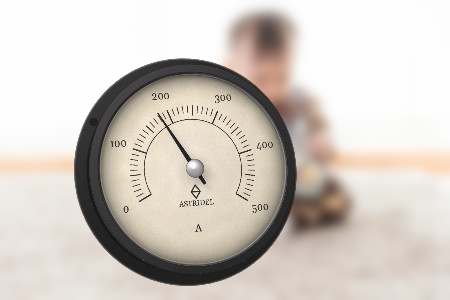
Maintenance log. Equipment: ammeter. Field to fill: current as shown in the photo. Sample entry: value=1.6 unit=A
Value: value=180 unit=A
